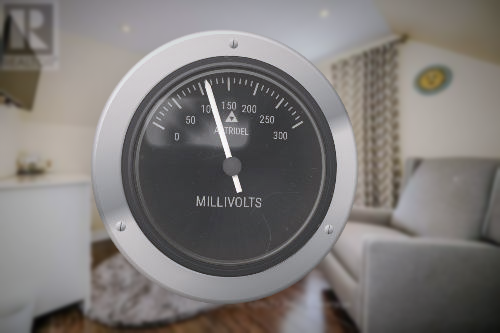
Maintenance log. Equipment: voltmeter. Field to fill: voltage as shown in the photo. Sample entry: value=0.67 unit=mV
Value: value=110 unit=mV
